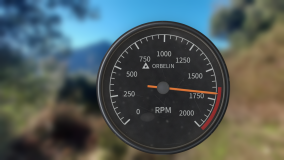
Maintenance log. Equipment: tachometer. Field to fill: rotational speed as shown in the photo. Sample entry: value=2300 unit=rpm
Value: value=1700 unit=rpm
